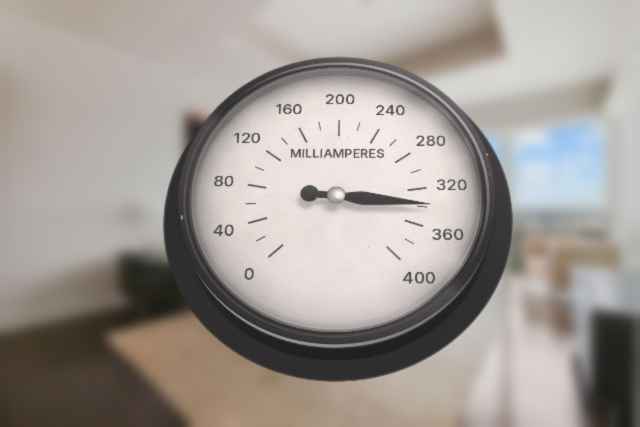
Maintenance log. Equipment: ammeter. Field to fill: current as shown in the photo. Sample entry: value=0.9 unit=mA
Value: value=340 unit=mA
